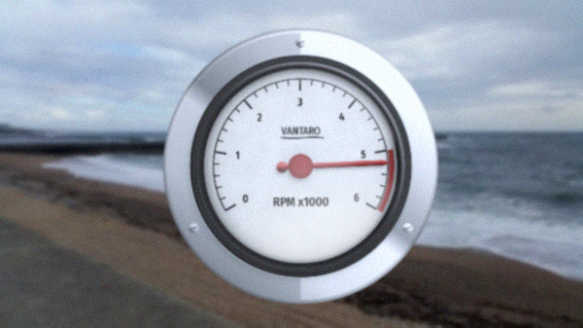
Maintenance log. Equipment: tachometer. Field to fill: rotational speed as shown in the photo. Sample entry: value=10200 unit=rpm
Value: value=5200 unit=rpm
